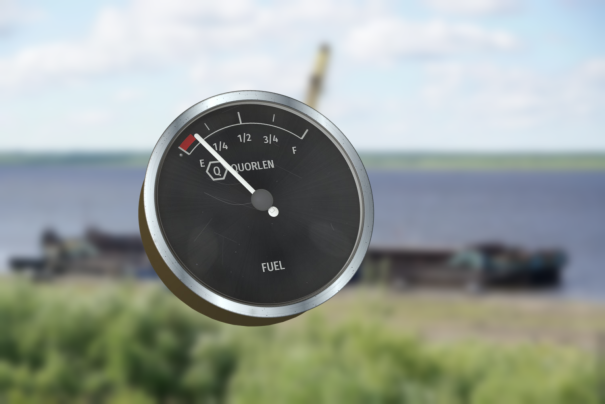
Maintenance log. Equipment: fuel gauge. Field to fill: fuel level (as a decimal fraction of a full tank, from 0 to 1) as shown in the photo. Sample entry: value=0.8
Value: value=0.125
